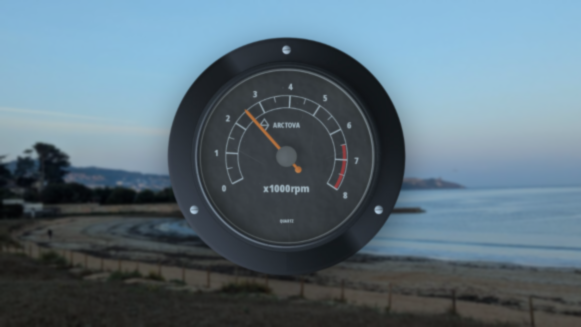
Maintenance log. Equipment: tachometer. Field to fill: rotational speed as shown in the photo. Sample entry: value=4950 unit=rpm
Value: value=2500 unit=rpm
